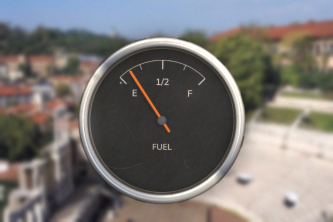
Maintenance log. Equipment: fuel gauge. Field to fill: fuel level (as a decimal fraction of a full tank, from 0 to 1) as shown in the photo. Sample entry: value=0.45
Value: value=0.125
